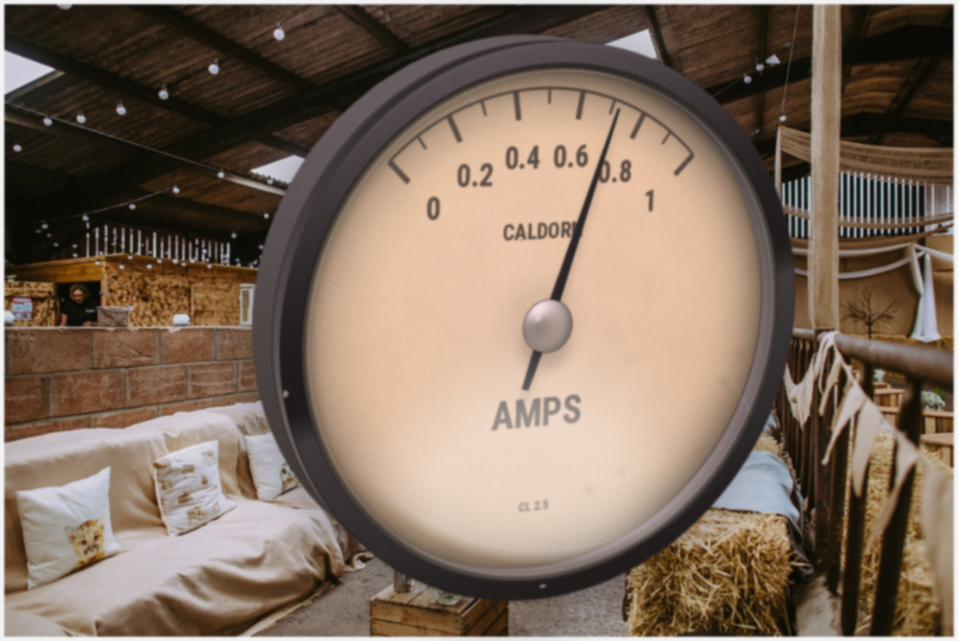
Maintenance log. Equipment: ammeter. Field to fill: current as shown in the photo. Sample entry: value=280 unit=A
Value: value=0.7 unit=A
